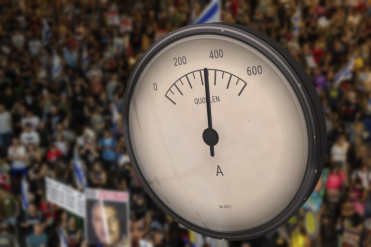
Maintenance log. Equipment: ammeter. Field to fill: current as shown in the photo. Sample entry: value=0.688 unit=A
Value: value=350 unit=A
